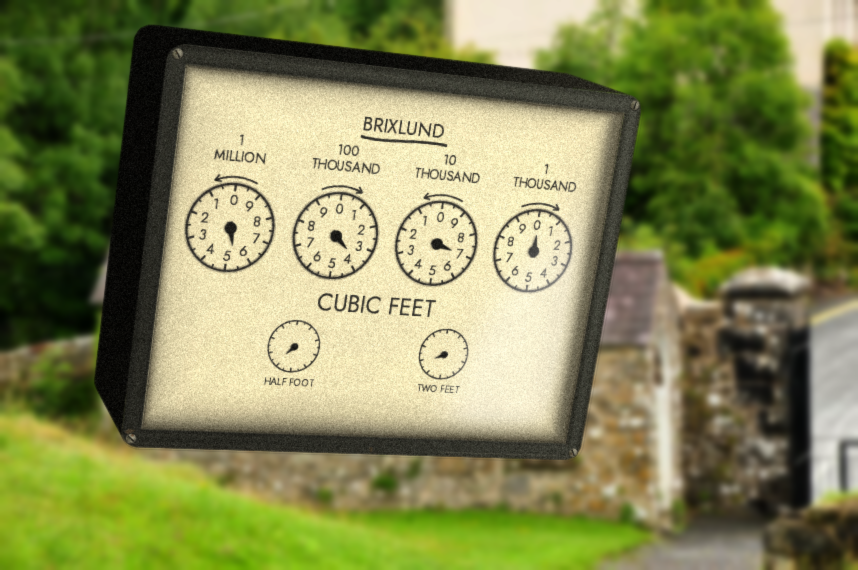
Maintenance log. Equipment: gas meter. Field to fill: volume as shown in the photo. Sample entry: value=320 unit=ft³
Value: value=537000 unit=ft³
